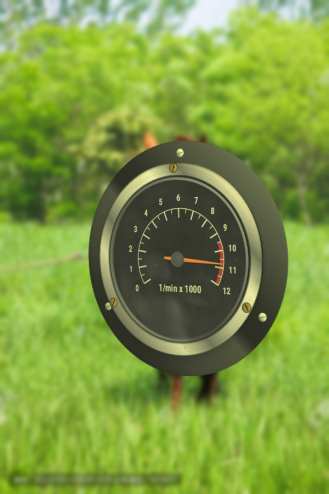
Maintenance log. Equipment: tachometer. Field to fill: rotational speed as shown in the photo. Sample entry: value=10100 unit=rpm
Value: value=10750 unit=rpm
